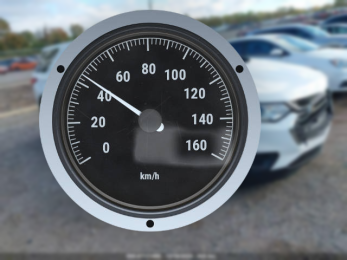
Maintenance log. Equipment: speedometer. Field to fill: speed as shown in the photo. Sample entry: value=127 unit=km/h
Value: value=44 unit=km/h
